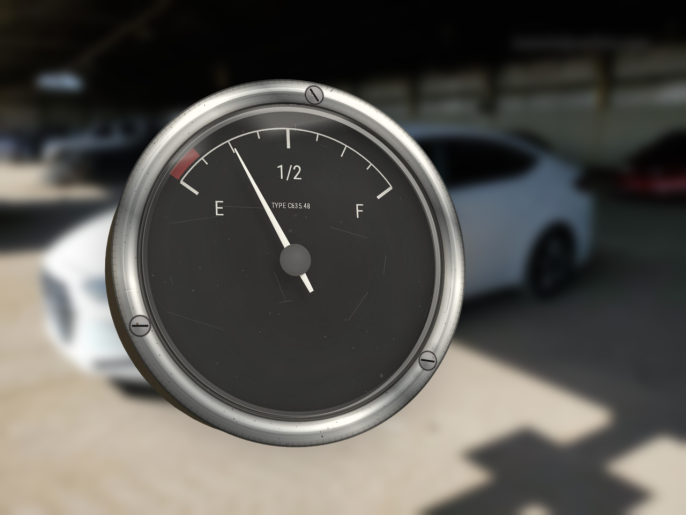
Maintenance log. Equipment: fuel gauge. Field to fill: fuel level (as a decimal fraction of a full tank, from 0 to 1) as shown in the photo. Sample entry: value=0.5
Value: value=0.25
